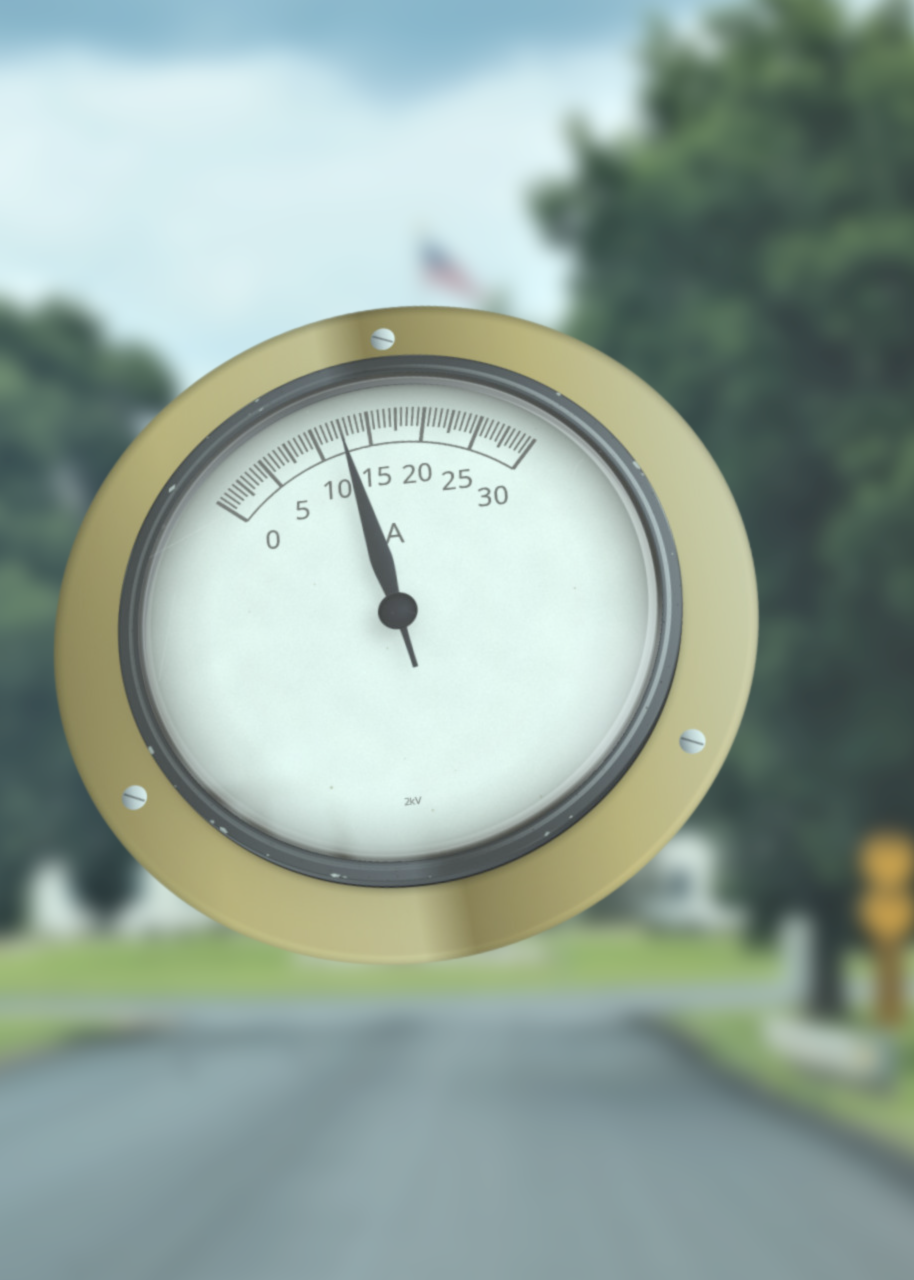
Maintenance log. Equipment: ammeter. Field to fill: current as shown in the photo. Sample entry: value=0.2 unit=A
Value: value=12.5 unit=A
